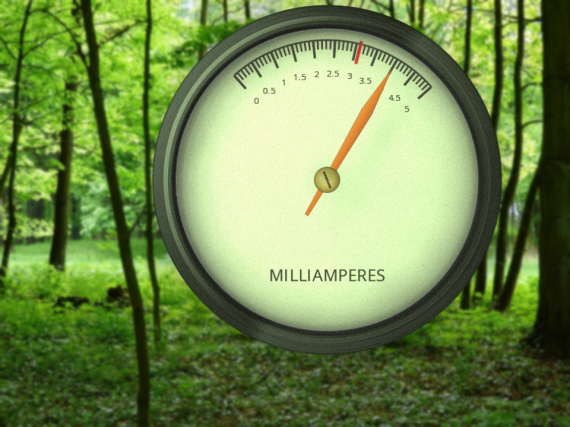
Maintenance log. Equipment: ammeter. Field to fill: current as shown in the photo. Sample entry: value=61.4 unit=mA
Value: value=4 unit=mA
